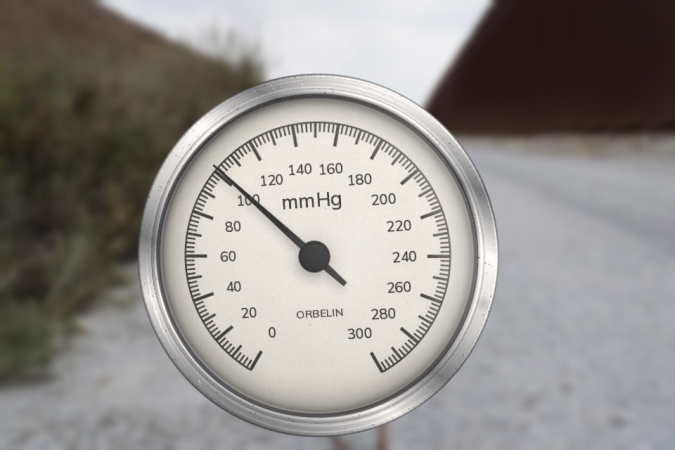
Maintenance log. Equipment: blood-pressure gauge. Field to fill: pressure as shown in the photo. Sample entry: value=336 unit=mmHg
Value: value=102 unit=mmHg
